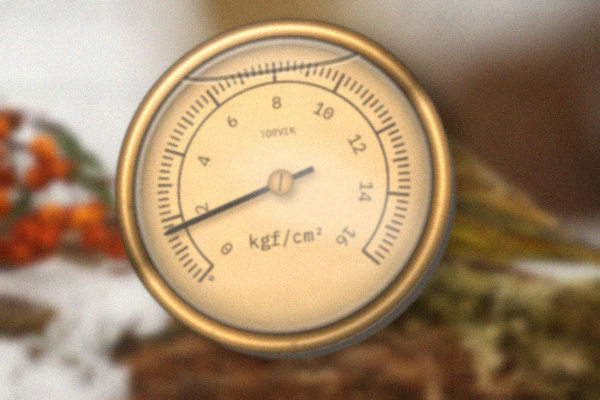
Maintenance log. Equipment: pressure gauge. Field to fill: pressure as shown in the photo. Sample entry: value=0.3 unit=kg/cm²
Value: value=1.6 unit=kg/cm²
